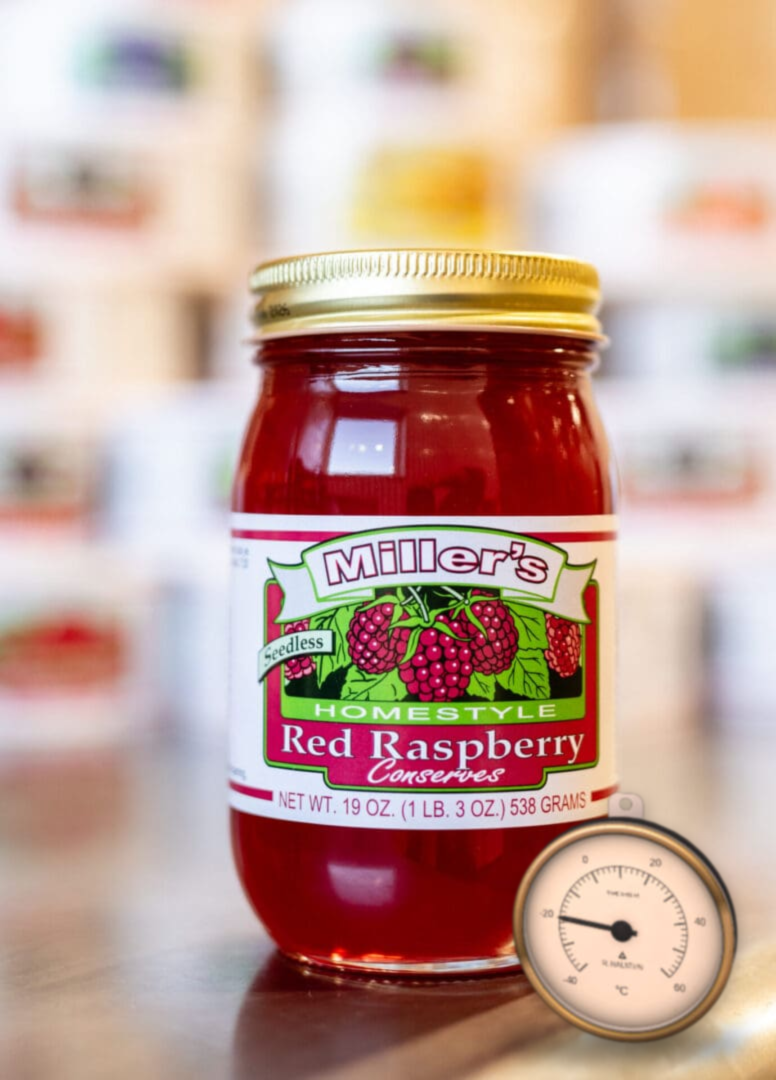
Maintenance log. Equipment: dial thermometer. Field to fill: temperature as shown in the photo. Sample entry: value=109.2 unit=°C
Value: value=-20 unit=°C
